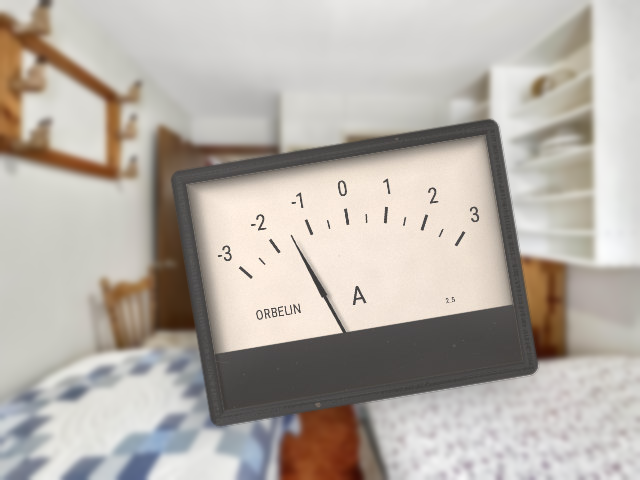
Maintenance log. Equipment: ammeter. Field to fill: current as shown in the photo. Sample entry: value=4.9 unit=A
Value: value=-1.5 unit=A
